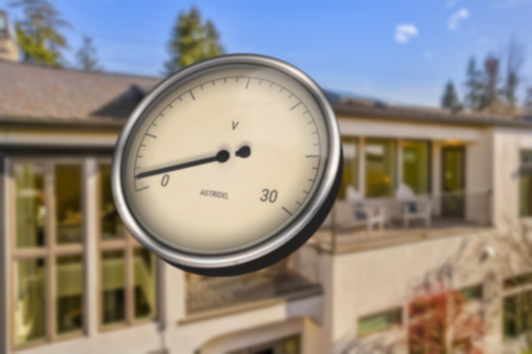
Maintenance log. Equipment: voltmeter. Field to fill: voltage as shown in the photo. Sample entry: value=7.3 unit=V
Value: value=1 unit=V
